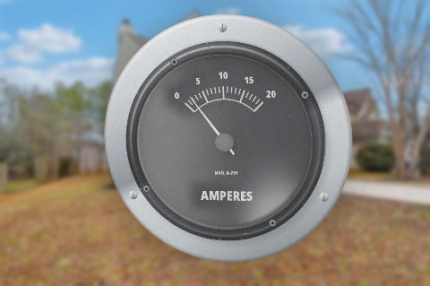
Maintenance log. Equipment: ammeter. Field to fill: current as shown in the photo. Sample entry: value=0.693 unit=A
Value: value=2 unit=A
